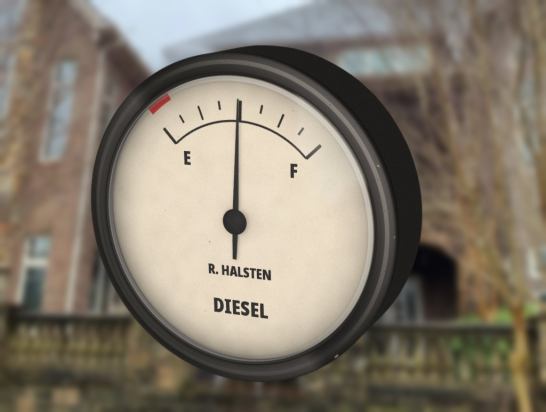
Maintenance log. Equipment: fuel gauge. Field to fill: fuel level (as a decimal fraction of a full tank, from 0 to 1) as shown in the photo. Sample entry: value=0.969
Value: value=0.5
